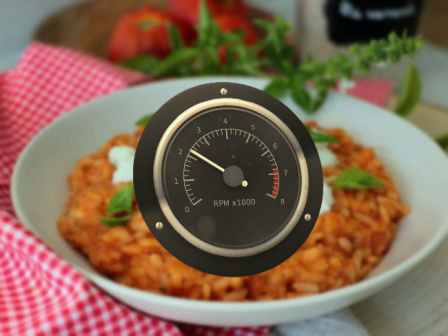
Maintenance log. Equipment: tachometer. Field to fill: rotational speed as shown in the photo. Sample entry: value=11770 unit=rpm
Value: value=2200 unit=rpm
